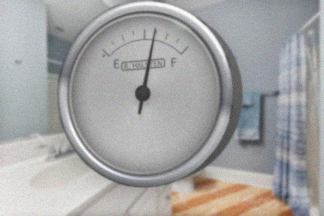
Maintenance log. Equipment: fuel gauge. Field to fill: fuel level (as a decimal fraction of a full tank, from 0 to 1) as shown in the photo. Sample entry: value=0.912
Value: value=0.625
